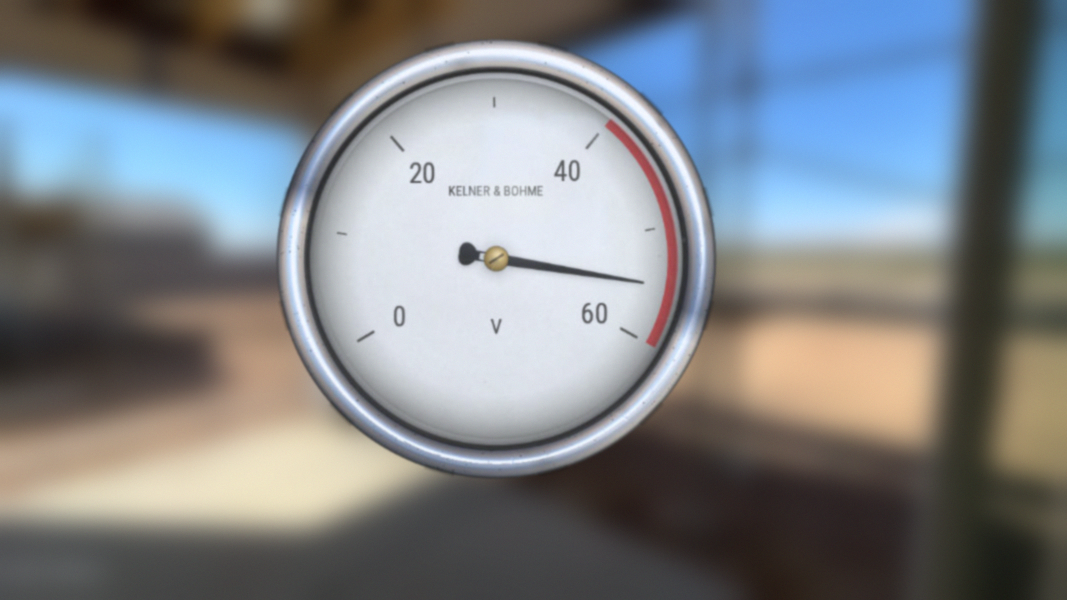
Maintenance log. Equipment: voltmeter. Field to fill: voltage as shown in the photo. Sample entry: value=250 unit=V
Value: value=55 unit=V
